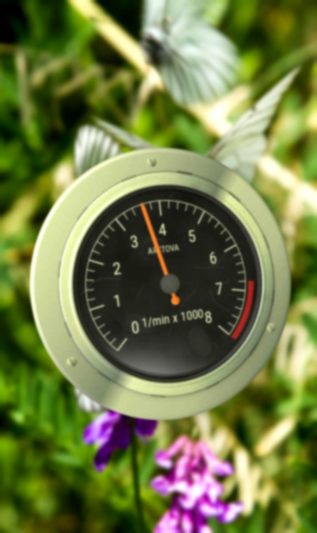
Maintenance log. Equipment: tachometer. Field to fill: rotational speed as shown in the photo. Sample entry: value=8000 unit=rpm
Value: value=3600 unit=rpm
